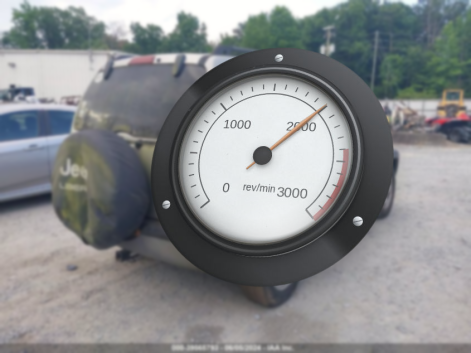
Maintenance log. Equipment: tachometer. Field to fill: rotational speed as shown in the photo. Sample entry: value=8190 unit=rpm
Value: value=2000 unit=rpm
